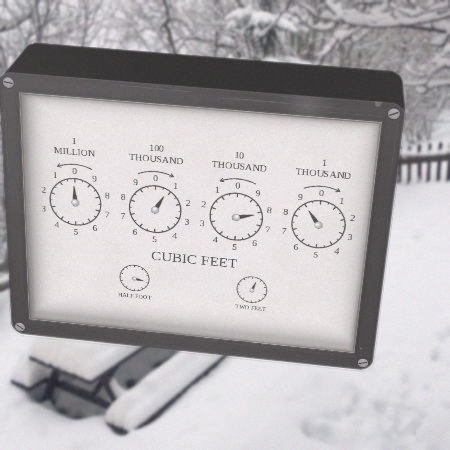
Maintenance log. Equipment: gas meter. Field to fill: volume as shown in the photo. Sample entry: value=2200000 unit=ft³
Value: value=7900 unit=ft³
